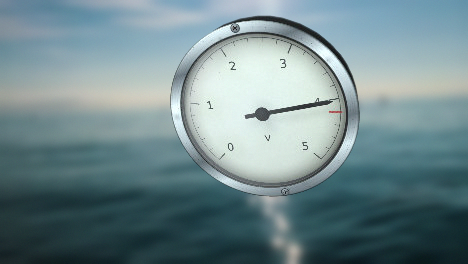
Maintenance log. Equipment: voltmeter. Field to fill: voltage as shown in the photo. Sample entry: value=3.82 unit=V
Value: value=4 unit=V
